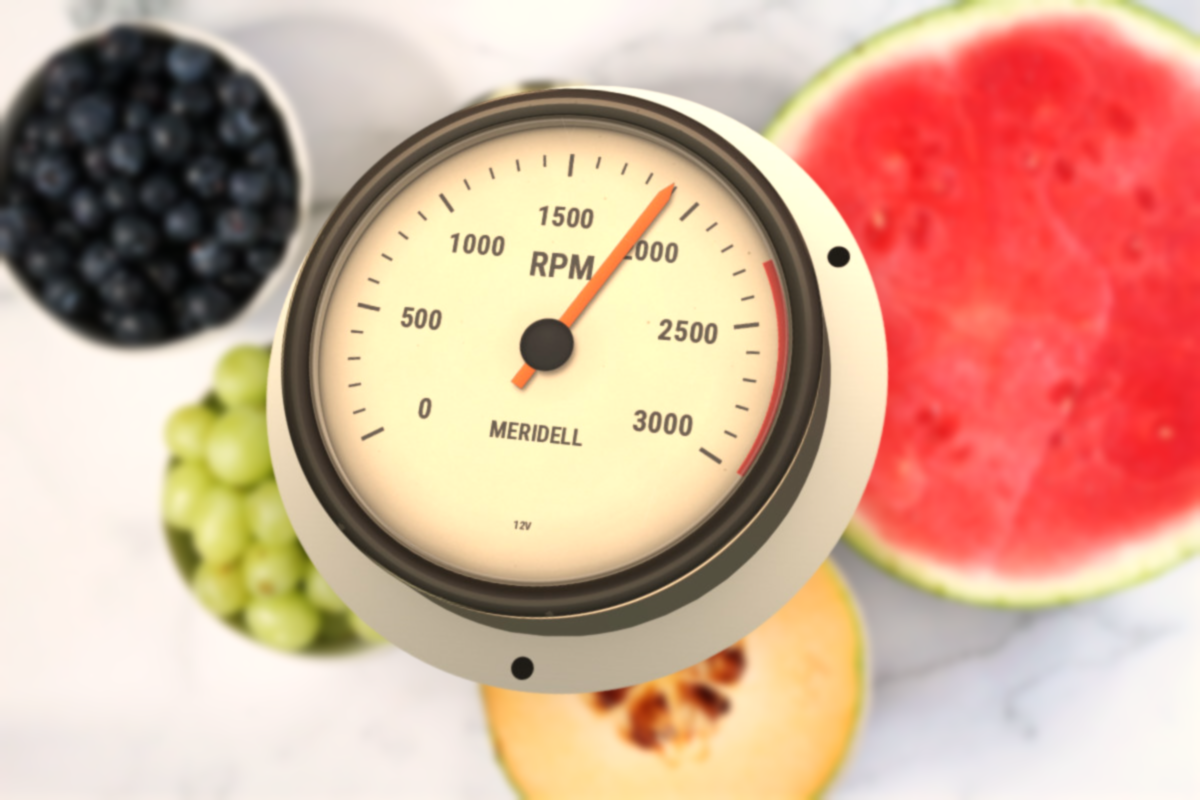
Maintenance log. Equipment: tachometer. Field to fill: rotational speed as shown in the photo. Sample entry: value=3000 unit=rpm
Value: value=1900 unit=rpm
